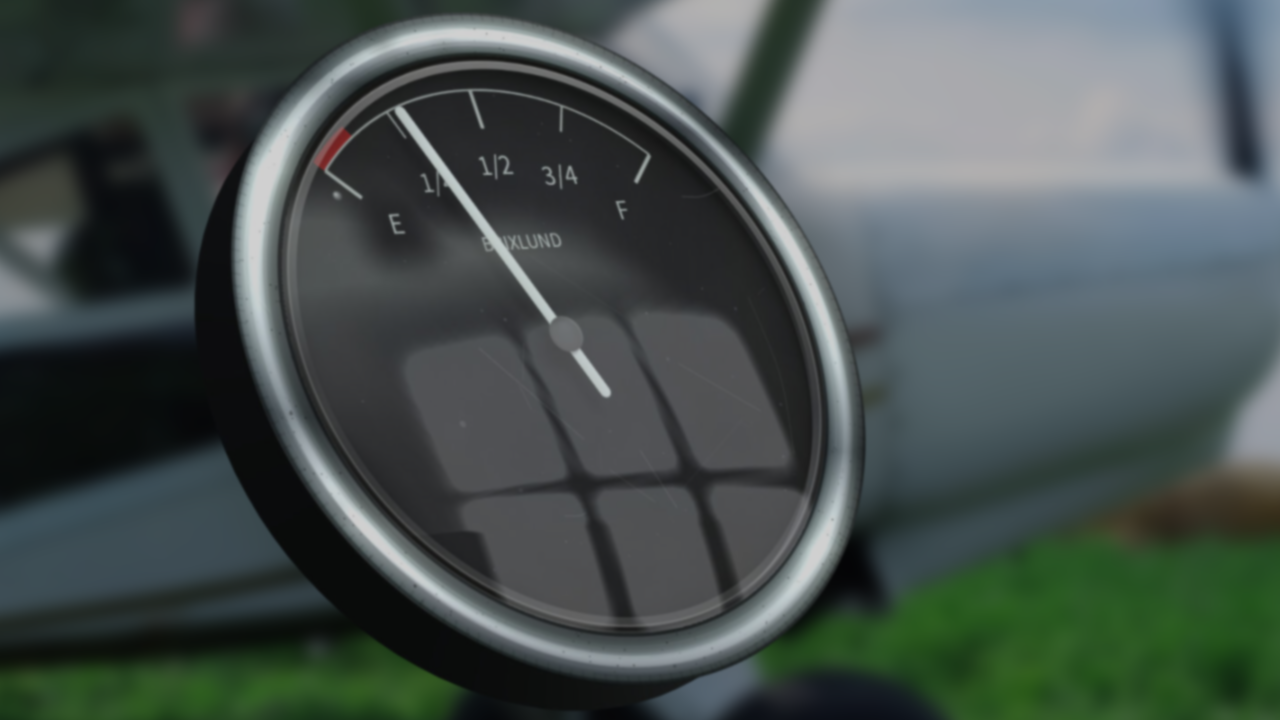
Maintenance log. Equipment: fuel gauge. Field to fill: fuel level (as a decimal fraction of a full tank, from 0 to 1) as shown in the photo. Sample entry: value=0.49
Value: value=0.25
